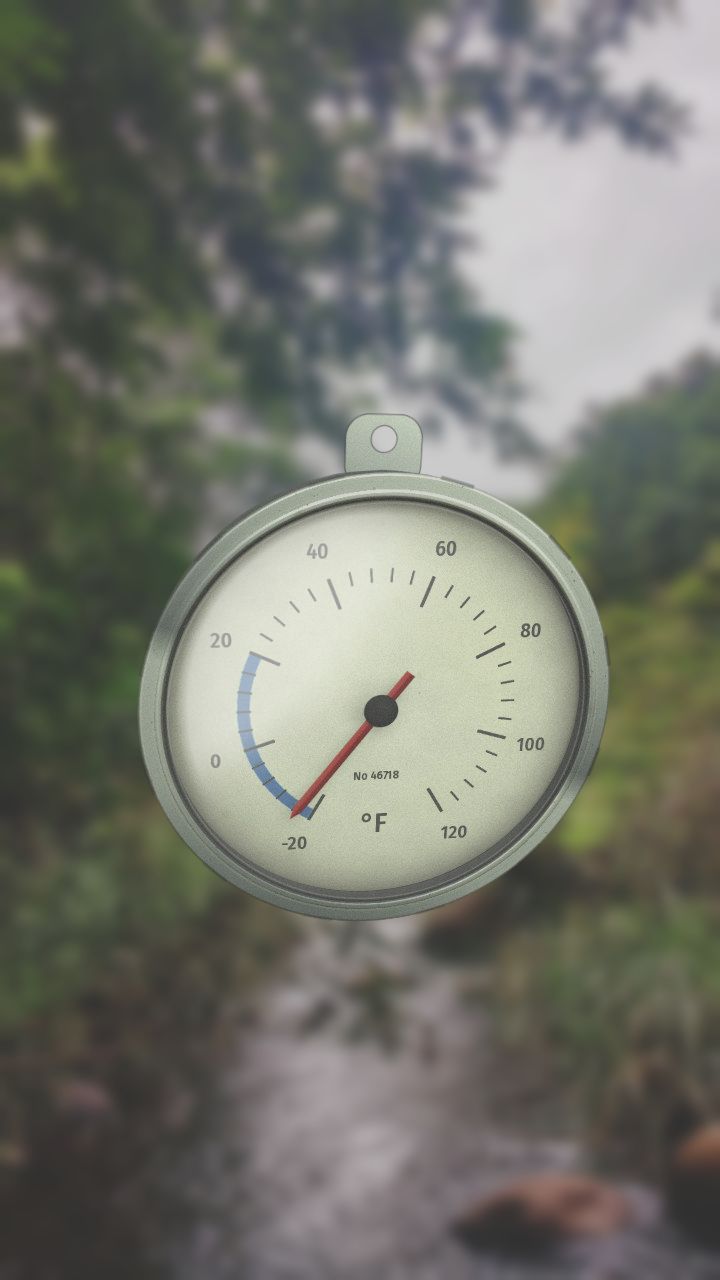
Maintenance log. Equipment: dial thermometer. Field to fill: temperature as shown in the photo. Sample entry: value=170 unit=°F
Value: value=-16 unit=°F
